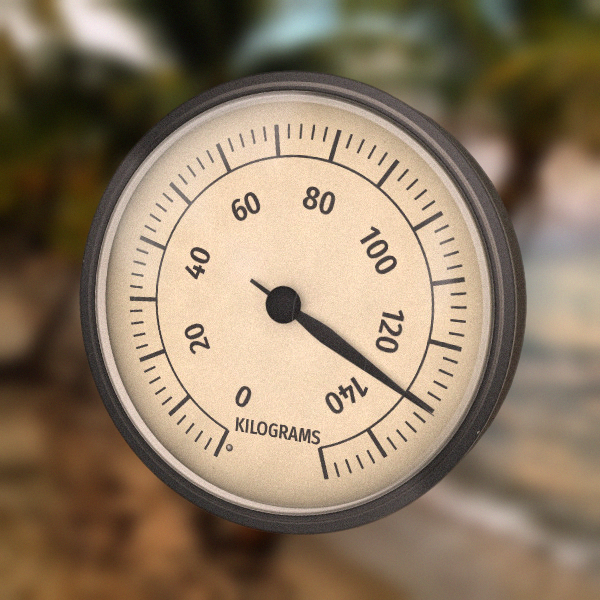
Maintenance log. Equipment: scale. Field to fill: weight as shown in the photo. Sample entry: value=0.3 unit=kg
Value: value=130 unit=kg
